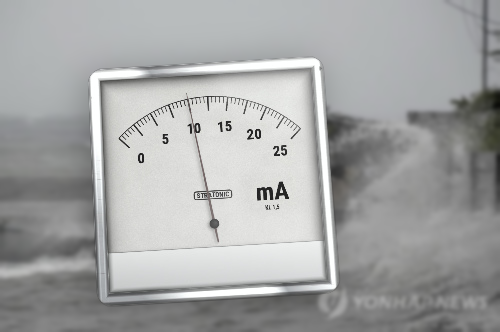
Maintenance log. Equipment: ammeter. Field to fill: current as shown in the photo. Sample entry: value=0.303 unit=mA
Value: value=10 unit=mA
